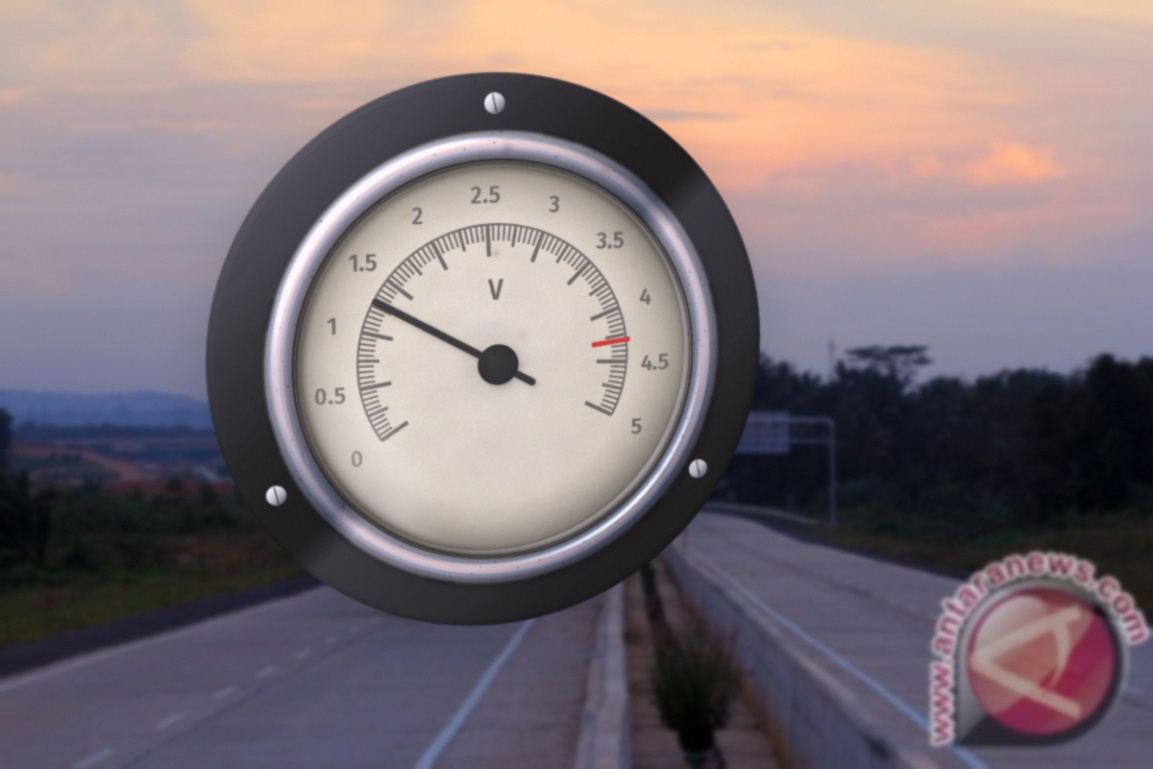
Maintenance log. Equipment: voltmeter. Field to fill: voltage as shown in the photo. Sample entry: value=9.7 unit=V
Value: value=1.3 unit=V
